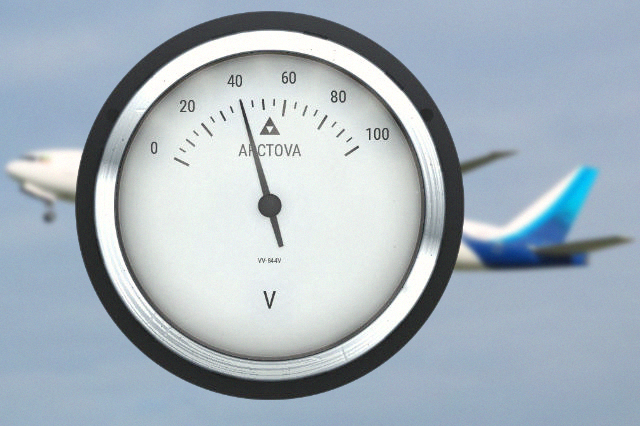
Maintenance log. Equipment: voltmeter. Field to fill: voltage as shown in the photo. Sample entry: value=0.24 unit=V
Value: value=40 unit=V
